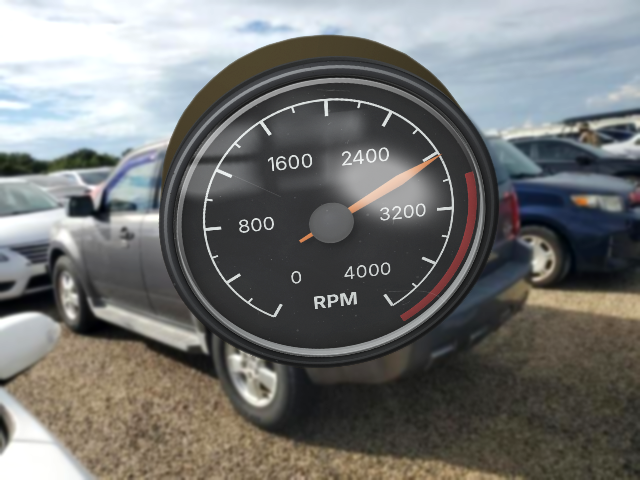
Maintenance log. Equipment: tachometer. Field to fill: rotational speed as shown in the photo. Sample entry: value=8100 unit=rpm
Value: value=2800 unit=rpm
